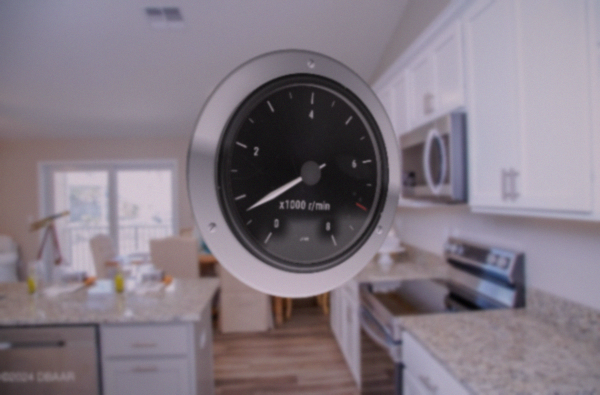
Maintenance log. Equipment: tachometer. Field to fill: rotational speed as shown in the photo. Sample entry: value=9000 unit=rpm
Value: value=750 unit=rpm
